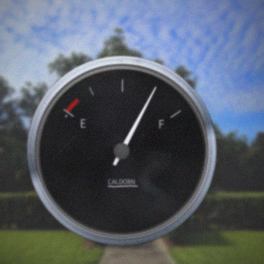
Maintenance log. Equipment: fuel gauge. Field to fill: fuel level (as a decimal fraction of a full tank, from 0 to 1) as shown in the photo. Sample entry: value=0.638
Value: value=0.75
